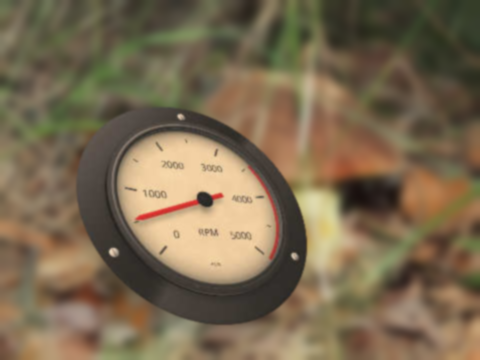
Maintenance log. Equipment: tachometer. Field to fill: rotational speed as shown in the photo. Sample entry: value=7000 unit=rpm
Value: value=500 unit=rpm
